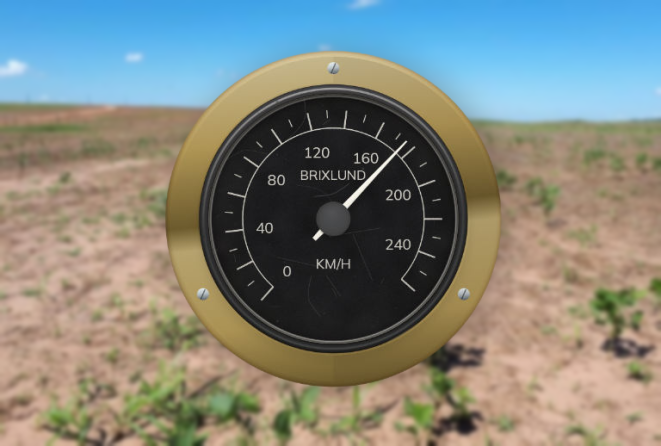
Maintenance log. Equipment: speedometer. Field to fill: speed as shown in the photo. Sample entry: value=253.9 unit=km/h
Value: value=175 unit=km/h
